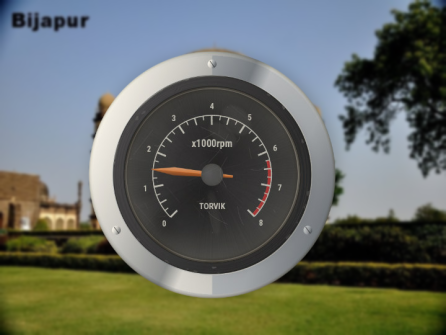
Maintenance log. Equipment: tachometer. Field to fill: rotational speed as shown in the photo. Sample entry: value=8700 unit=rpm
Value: value=1500 unit=rpm
